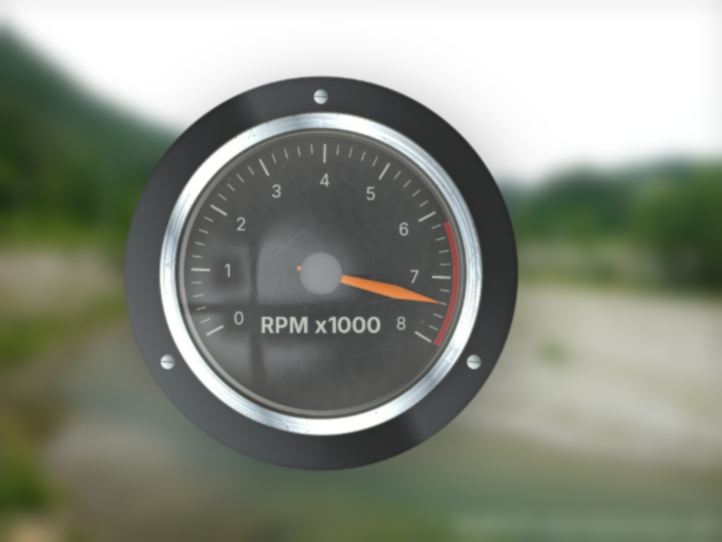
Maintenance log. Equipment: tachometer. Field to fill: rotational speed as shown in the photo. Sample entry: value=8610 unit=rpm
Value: value=7400 unit=rpm
